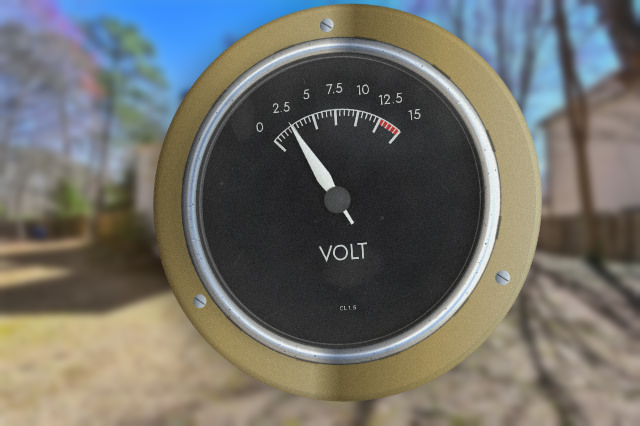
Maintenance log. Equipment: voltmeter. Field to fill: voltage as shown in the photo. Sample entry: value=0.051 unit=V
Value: value=2.5 unit=V
